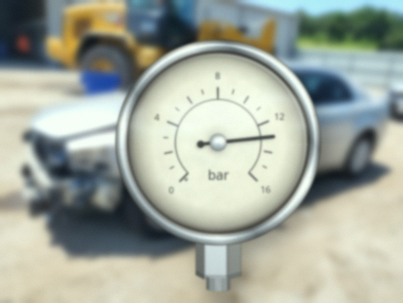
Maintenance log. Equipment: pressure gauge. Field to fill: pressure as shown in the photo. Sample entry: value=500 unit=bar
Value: value=13 unit=bar
